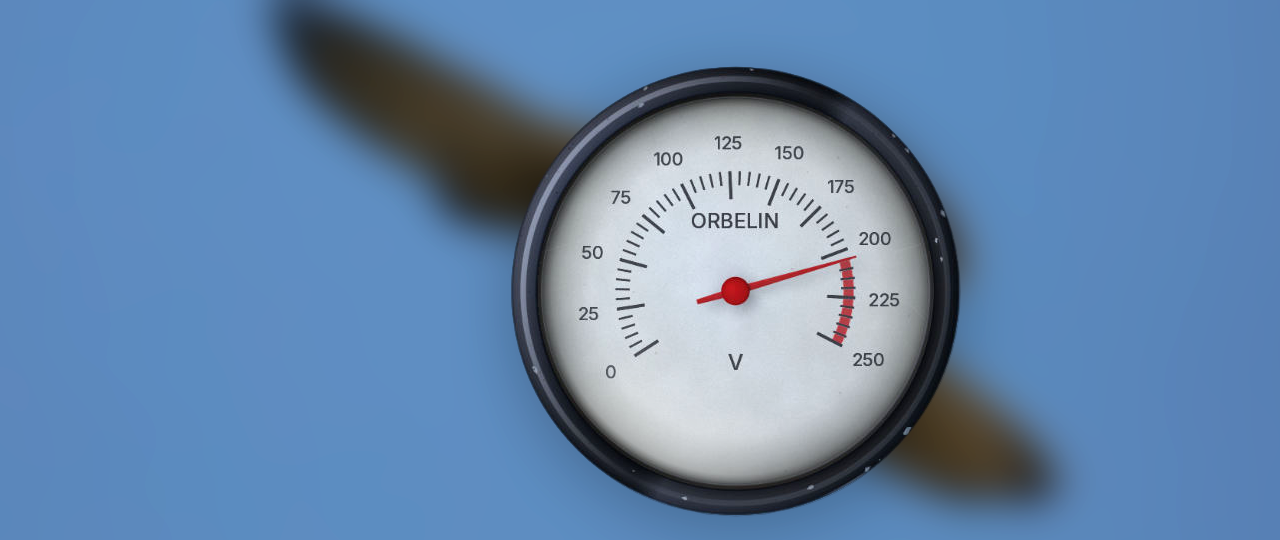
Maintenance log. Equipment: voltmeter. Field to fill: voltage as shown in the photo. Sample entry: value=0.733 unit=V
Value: value=205 unit=V
